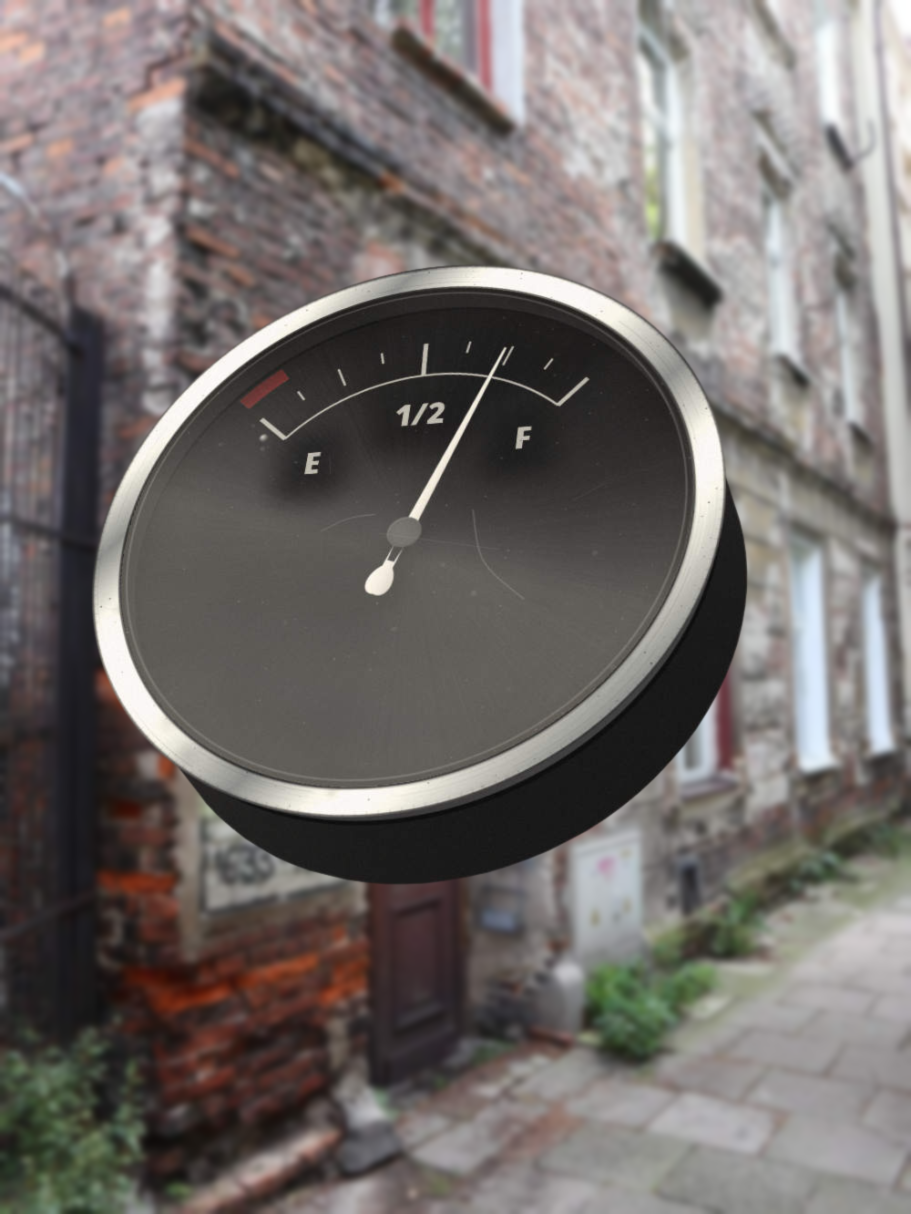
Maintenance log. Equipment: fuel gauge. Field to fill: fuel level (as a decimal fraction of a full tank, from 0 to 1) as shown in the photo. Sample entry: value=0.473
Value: value=0.75
